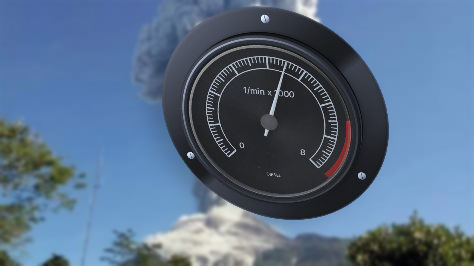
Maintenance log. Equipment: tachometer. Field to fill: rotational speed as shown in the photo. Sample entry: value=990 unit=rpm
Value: value=4500 unit=rpm
